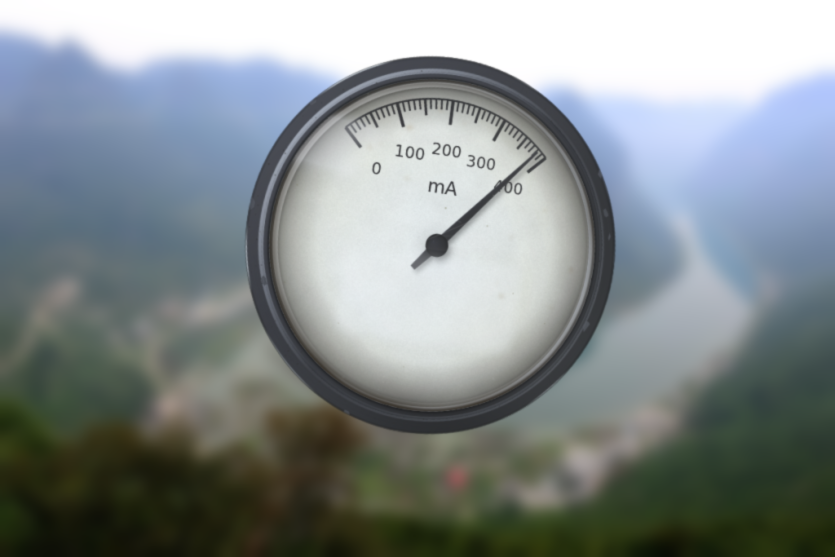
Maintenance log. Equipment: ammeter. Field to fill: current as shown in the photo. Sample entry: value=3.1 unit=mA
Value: value=380 unit=mA
